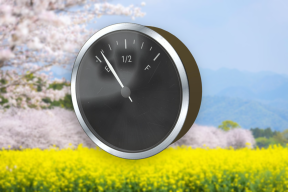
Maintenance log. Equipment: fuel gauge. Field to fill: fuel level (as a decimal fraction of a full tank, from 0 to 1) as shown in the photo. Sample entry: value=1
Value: value=0.125
